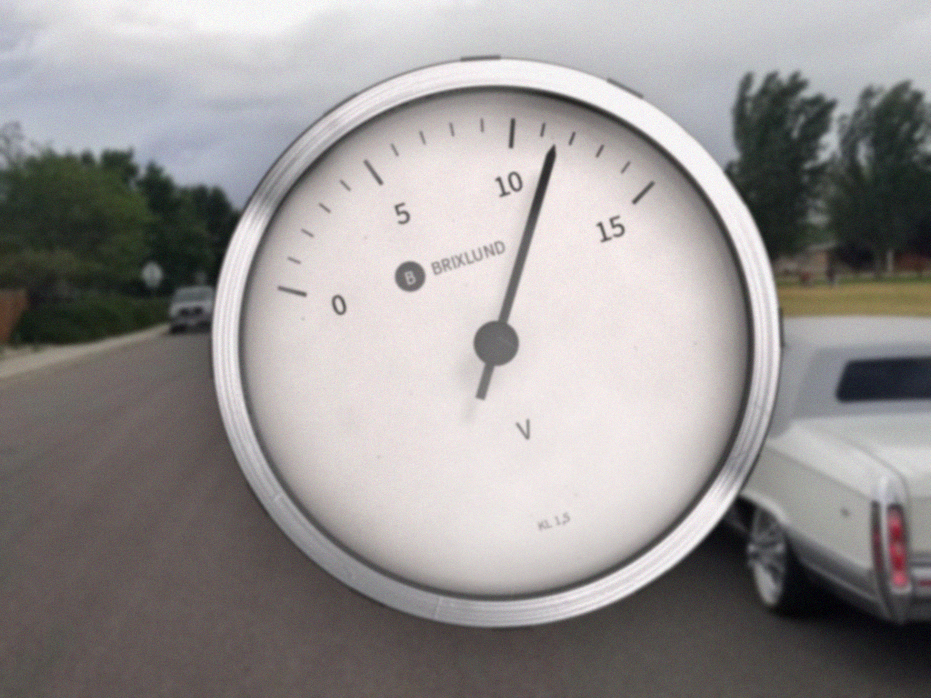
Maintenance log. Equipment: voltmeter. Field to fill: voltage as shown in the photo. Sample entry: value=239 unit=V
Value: value=11.5 unit=V
